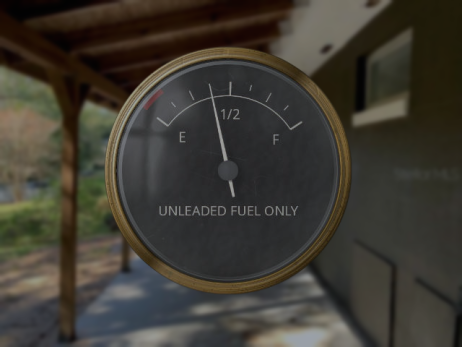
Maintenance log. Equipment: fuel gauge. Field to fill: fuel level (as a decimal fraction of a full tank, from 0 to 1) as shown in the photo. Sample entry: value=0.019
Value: value=0.375
